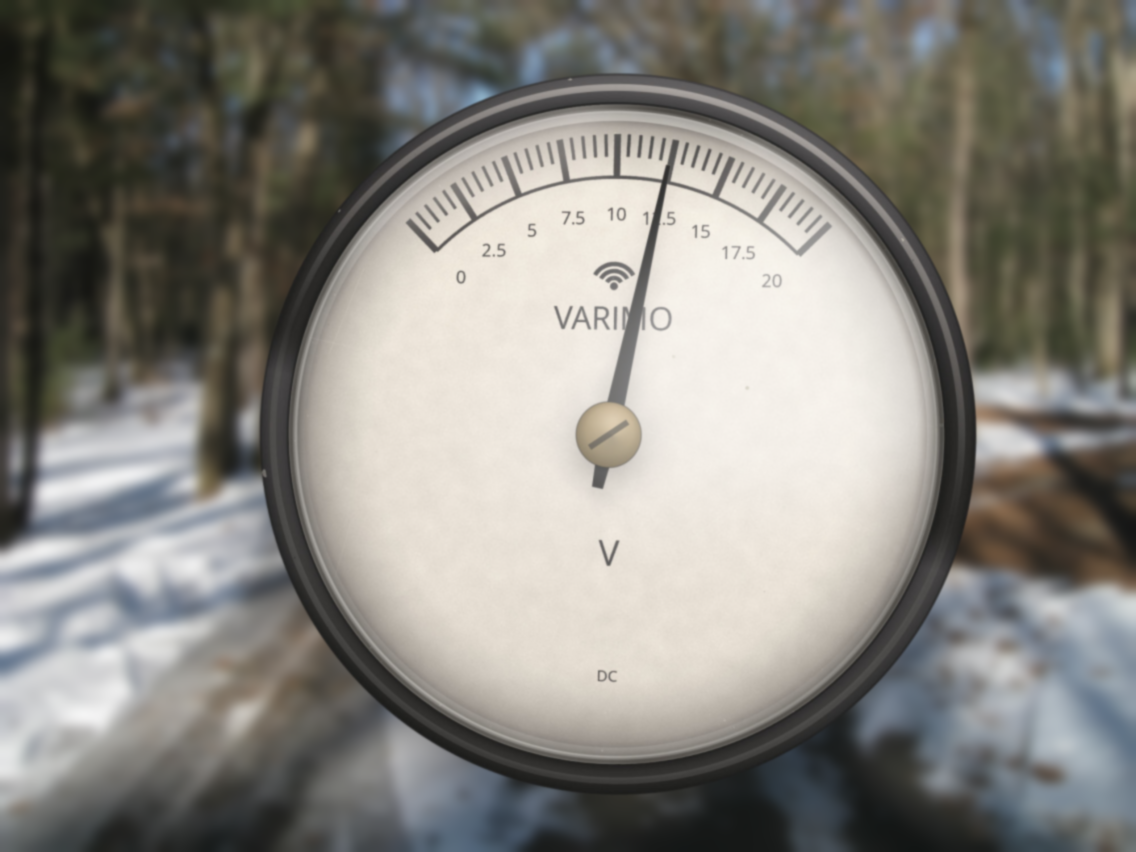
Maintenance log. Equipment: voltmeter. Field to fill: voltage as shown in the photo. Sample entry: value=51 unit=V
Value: value=12.5 unit=V
